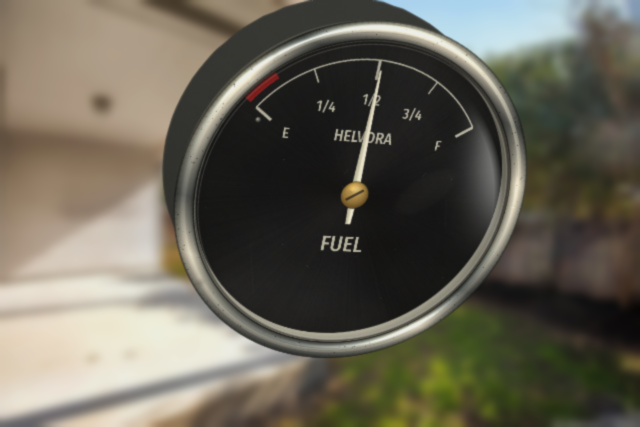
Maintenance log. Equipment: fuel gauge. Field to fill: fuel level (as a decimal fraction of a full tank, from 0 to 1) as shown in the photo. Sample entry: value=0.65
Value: value=0.5
